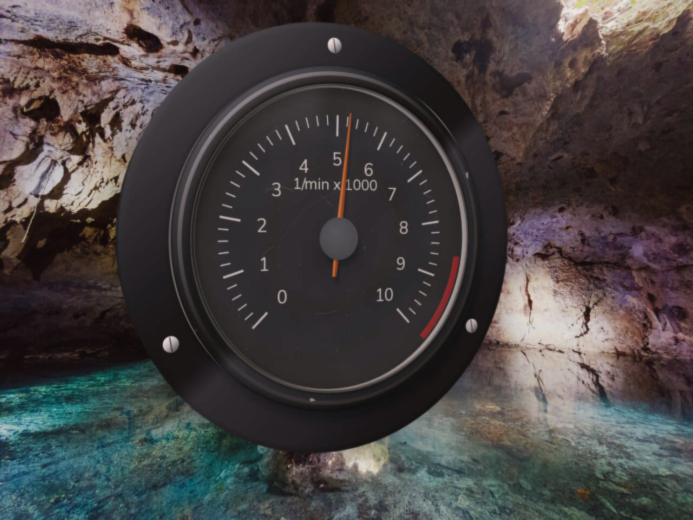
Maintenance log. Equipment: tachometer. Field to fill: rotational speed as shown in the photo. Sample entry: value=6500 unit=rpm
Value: value=5200 unit=rpm
